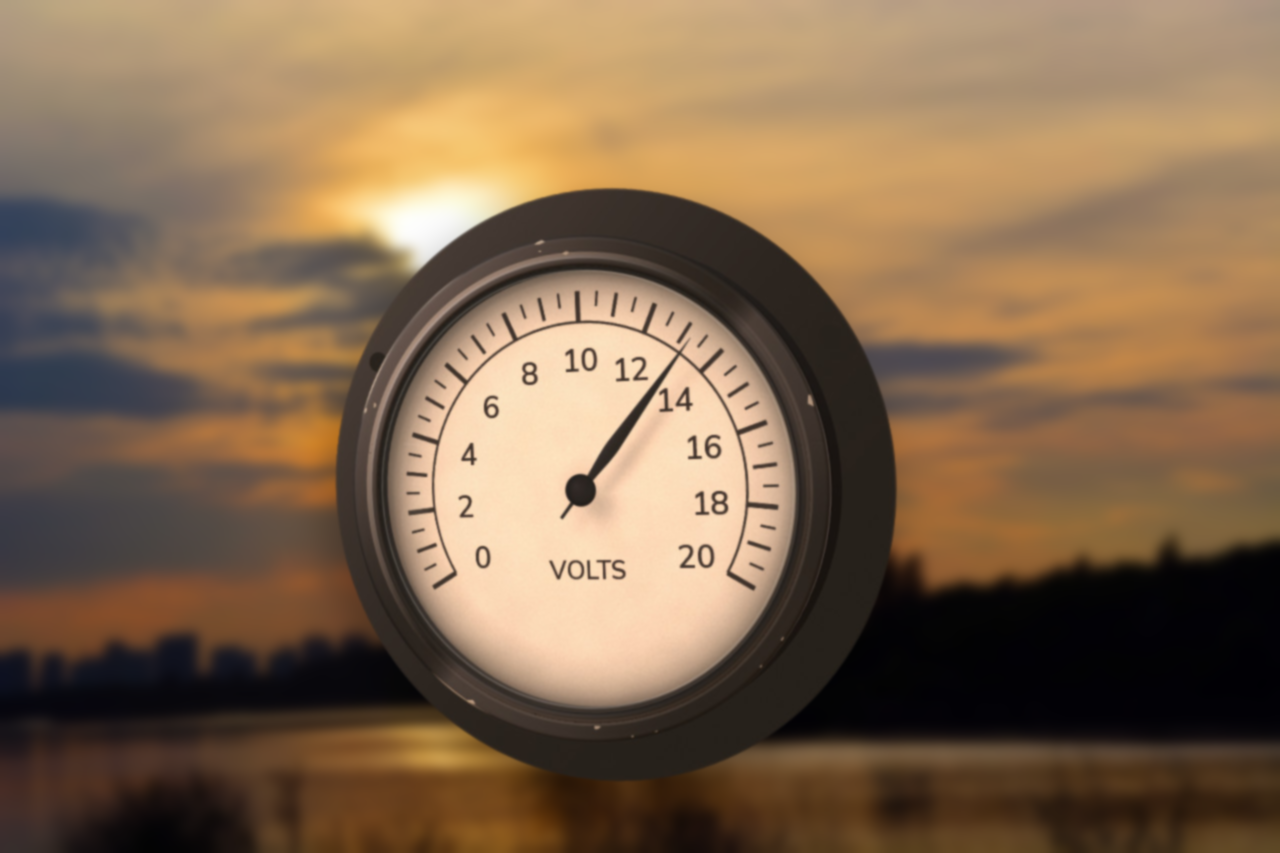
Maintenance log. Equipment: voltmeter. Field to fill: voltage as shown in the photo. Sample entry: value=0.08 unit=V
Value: value=13.25 unit=V
